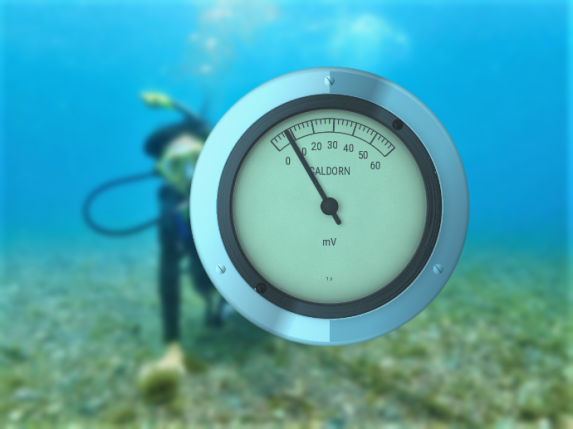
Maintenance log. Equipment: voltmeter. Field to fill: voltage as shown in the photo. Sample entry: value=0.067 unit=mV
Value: value=8 unit=mV
